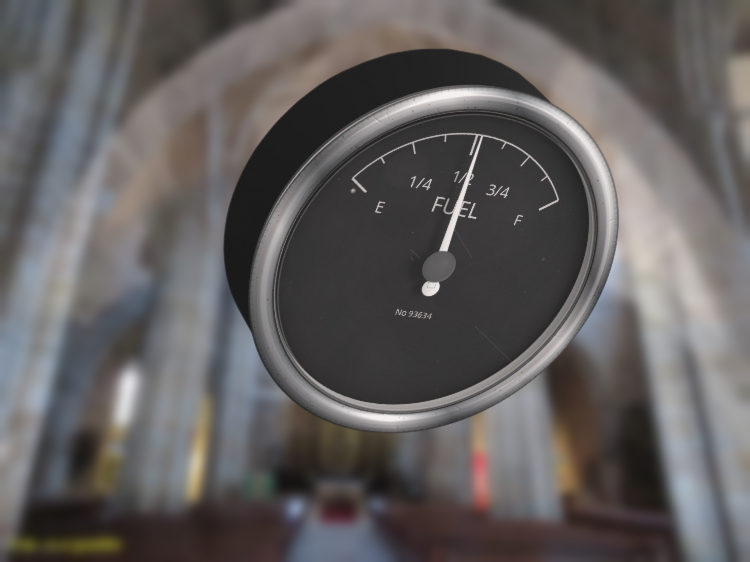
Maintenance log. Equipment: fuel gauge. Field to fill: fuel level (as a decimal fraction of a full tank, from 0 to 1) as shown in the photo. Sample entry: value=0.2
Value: value=0.5
